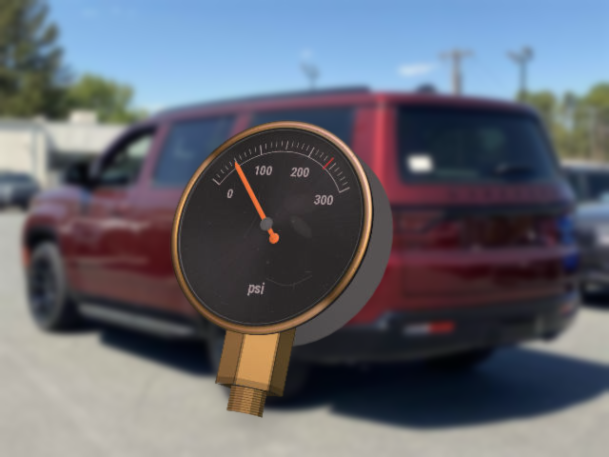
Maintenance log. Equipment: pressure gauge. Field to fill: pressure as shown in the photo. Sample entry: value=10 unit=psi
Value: value=50 unit=psi
